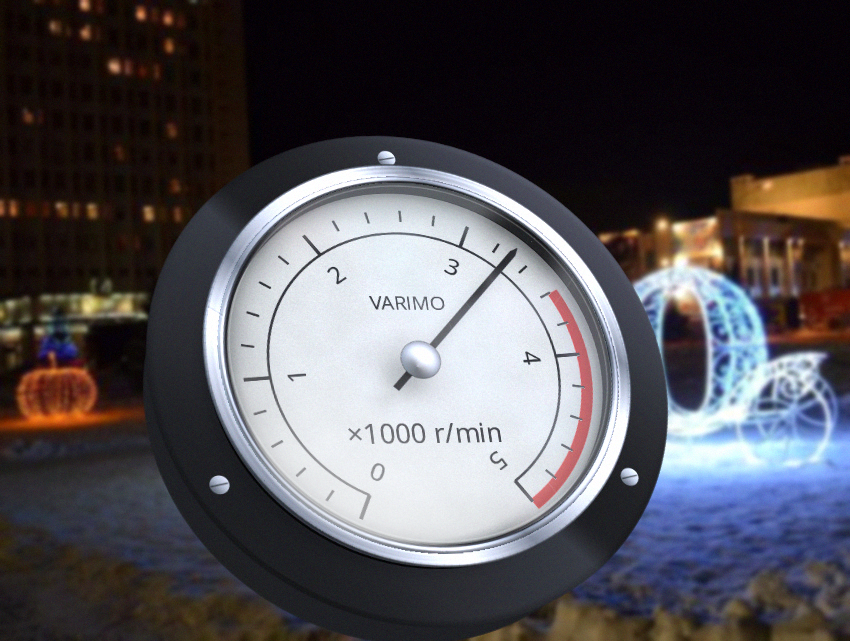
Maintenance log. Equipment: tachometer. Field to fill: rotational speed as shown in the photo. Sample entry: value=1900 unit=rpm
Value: value=3300 unit=rpm
